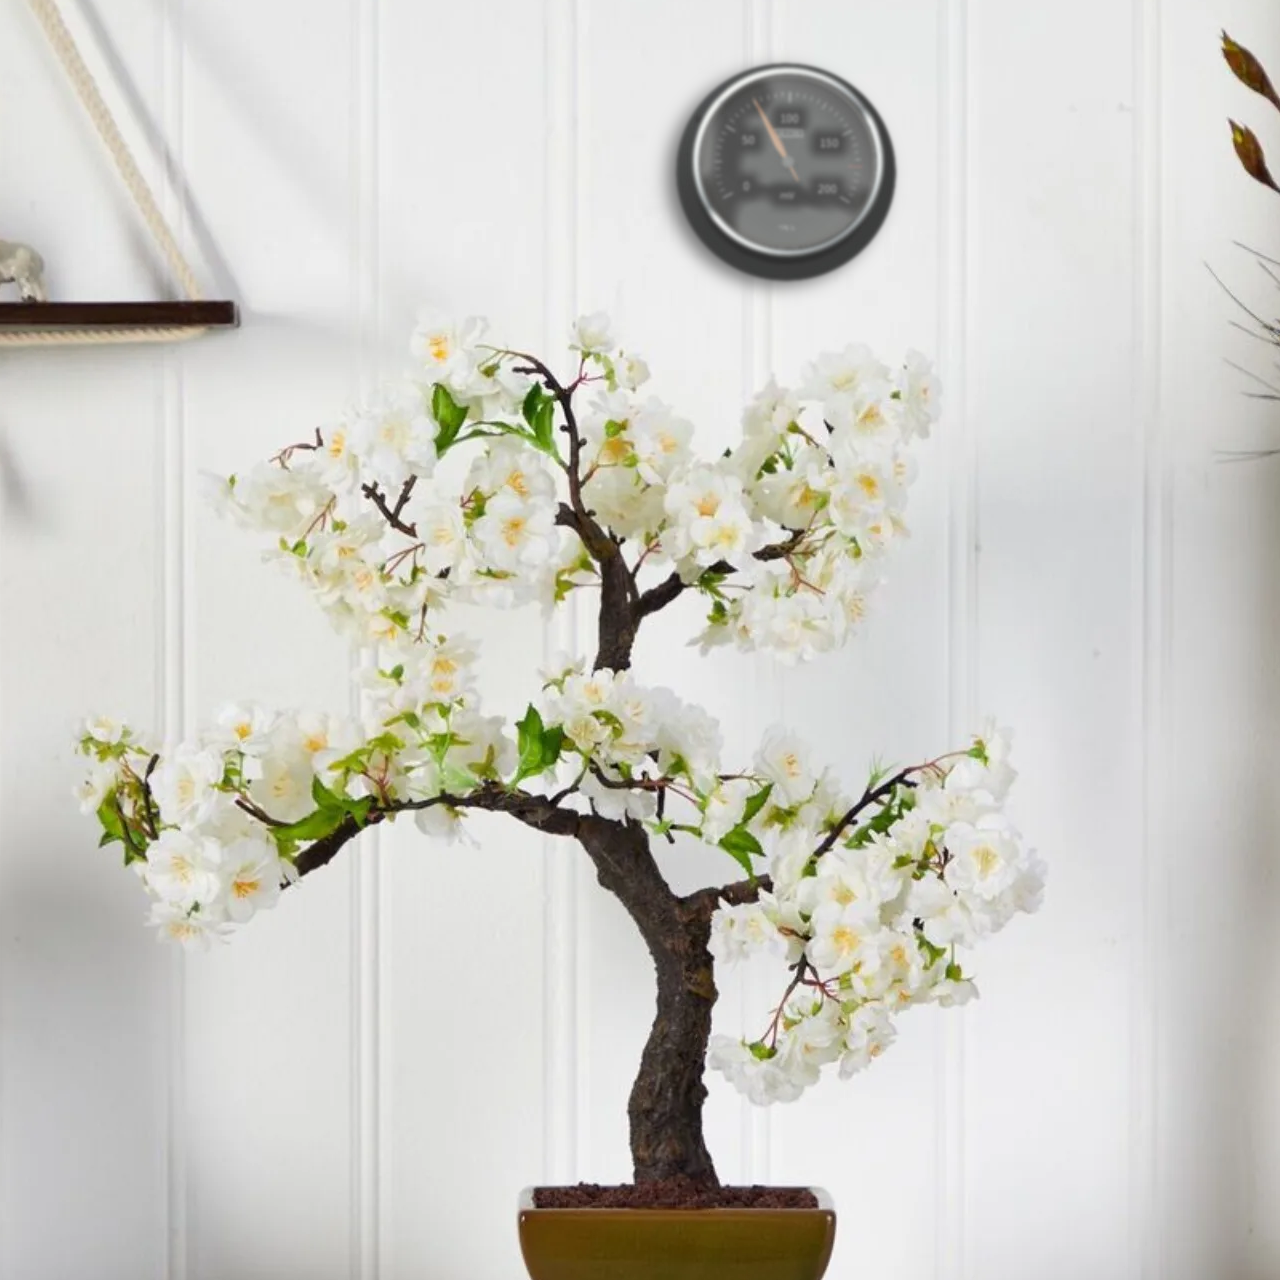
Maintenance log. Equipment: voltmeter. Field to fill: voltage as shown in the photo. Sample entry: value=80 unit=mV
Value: value=75 unit=mV
